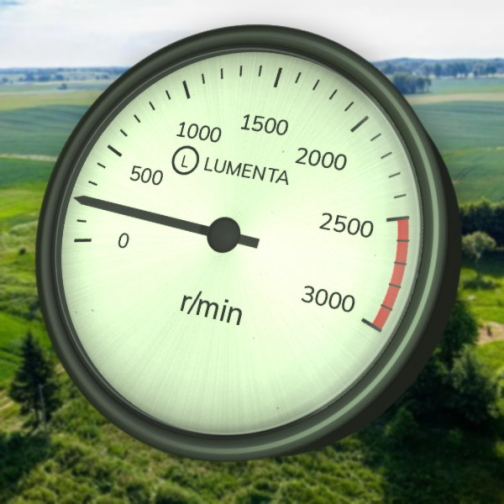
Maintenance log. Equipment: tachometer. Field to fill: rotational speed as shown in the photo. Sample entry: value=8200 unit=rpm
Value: value=200 unit=rpm
